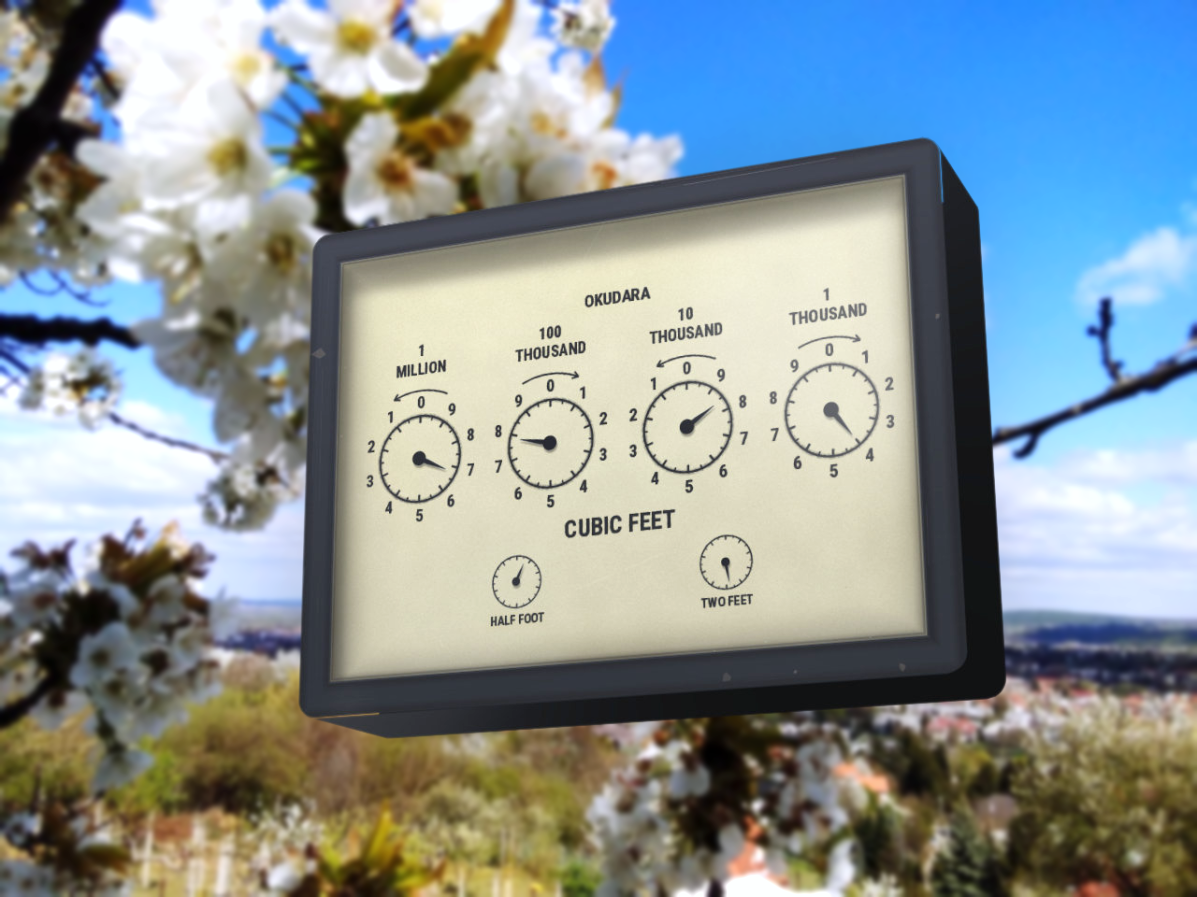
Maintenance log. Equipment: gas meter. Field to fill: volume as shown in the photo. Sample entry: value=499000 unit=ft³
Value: value=678400 unit=ft³
